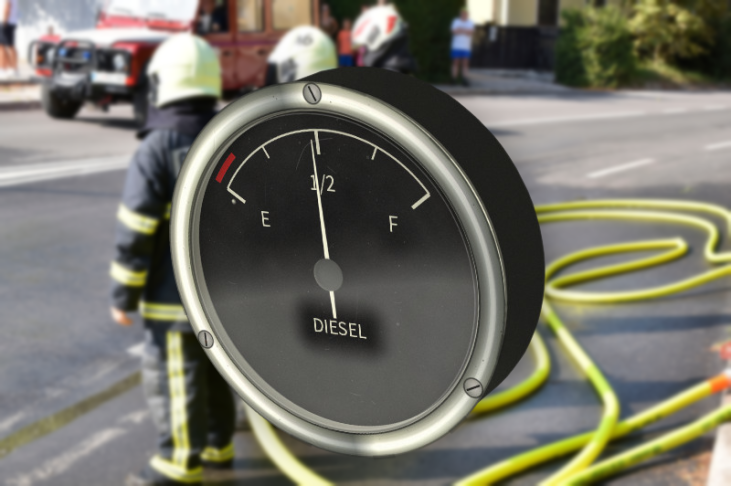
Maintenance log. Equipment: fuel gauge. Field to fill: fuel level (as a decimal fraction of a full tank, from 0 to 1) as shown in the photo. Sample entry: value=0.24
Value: value=0.5
